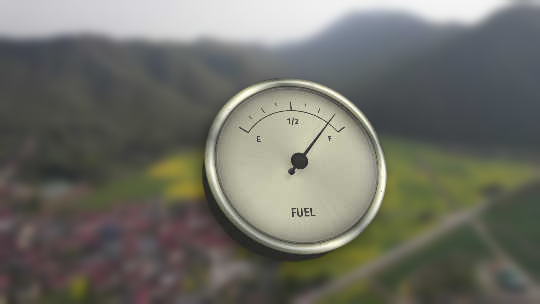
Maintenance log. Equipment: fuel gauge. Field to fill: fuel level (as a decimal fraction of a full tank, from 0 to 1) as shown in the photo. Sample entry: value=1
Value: value=0.875
